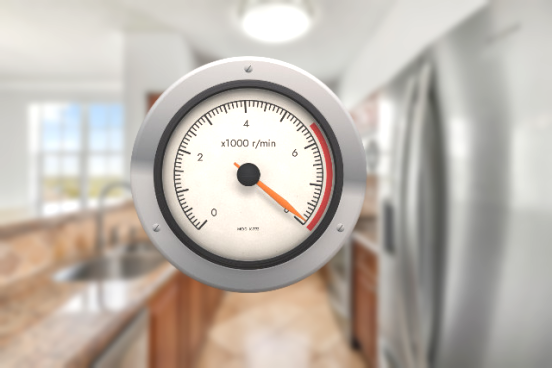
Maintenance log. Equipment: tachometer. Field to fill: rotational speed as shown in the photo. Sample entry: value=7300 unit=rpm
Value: value=7900 unit=rpm
